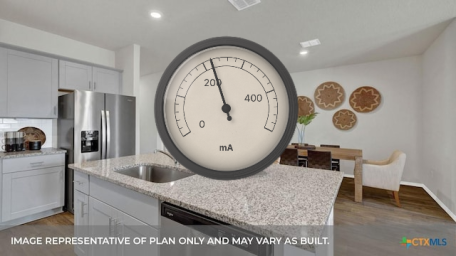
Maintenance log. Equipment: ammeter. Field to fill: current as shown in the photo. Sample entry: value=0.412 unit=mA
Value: value=220 unit=mA
